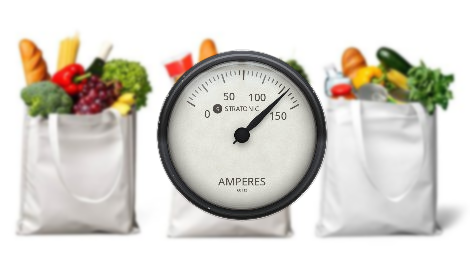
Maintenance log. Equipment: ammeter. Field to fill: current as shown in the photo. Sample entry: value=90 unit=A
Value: value=130 unit=A
